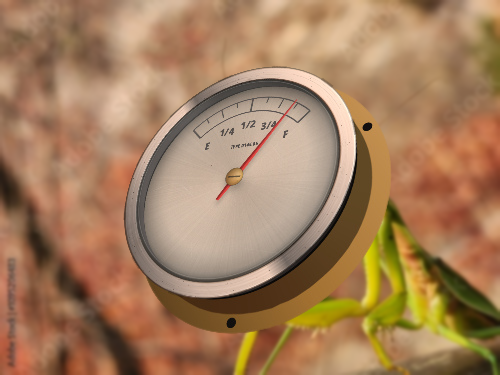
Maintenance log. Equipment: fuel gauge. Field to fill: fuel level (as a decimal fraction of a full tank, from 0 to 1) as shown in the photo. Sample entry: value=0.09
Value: value=0.875
